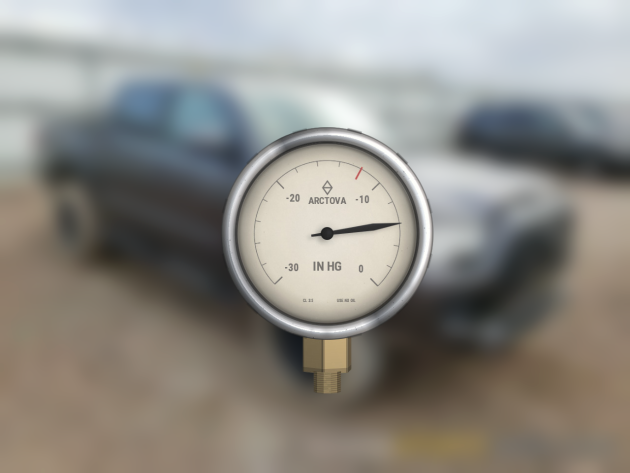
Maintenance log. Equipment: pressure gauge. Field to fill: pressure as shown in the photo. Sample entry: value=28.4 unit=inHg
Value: value=-6 unit=inHg
